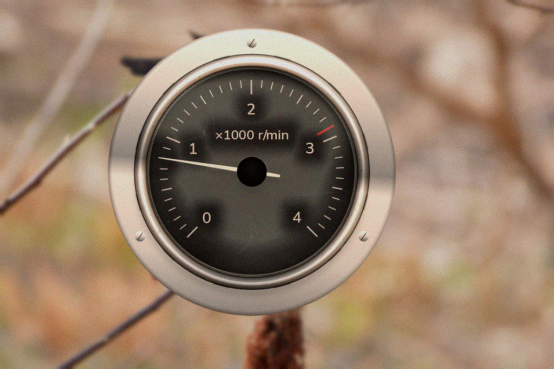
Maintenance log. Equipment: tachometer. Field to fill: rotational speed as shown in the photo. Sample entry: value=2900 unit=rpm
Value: value=800 unit=rpm
